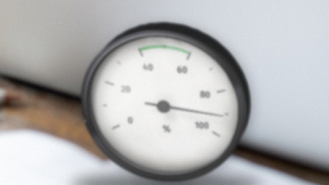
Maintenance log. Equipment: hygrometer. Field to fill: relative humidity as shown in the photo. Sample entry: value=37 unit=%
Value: value=90 unit=%
